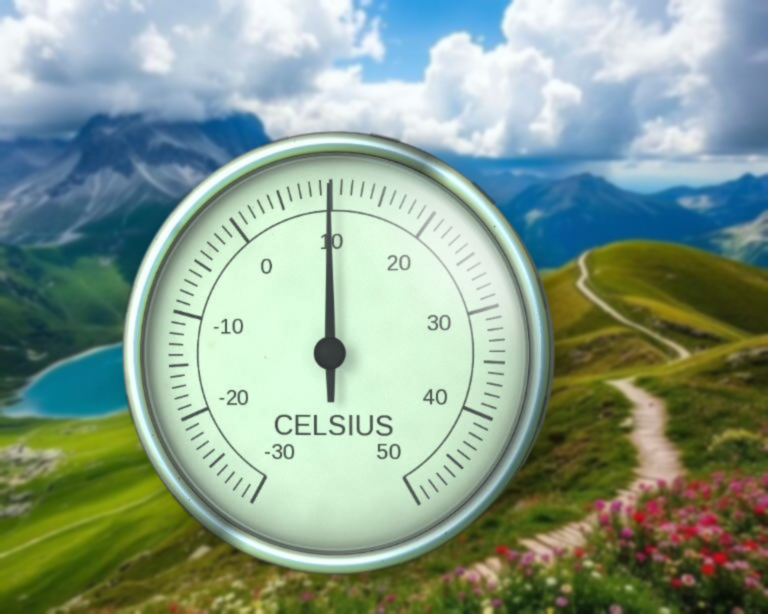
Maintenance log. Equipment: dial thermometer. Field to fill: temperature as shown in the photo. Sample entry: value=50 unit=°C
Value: value=10 unit=°C
